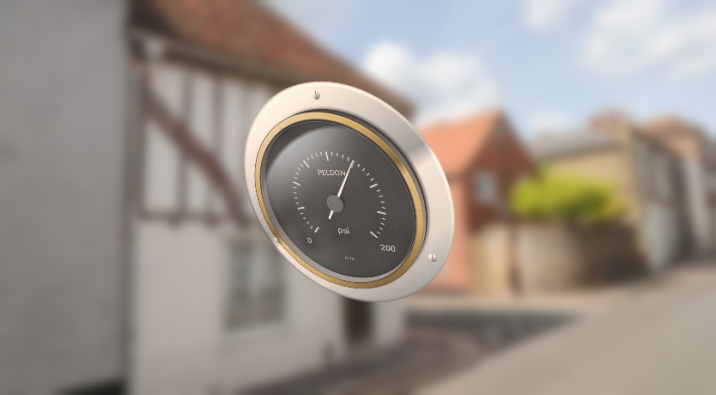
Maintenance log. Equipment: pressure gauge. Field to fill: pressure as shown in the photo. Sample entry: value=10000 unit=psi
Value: value=125 unit=psi
